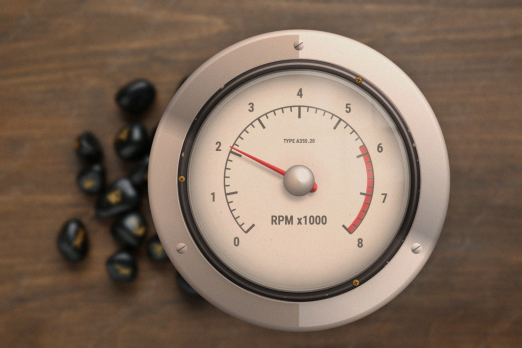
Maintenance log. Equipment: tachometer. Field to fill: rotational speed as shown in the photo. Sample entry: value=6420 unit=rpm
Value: value=2100 unit=rpm
